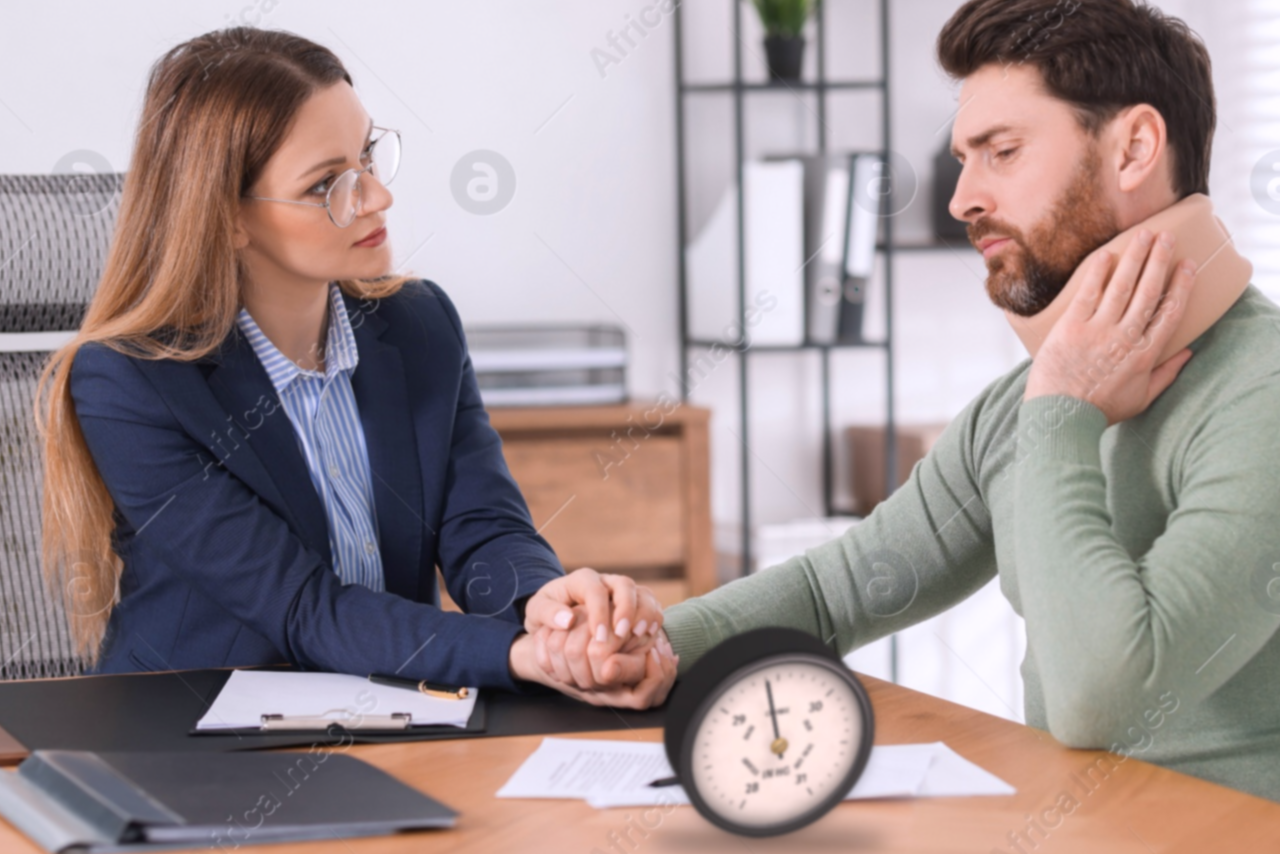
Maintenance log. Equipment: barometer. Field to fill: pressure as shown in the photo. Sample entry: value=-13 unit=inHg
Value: value=29.4 unit=inHg
